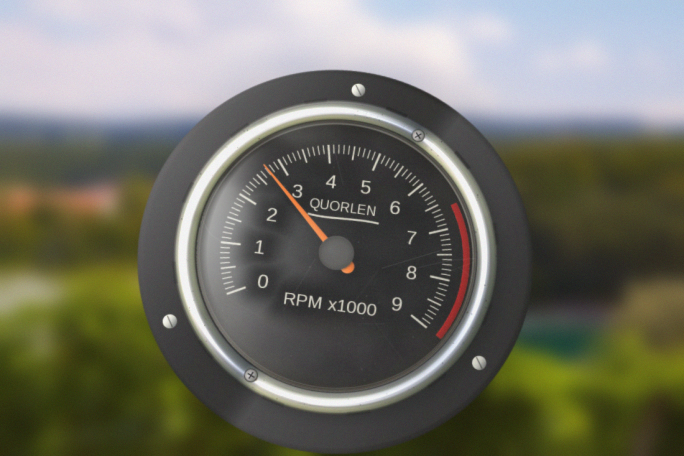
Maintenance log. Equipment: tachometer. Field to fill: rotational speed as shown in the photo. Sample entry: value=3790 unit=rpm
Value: value=2700 unit=rpm
